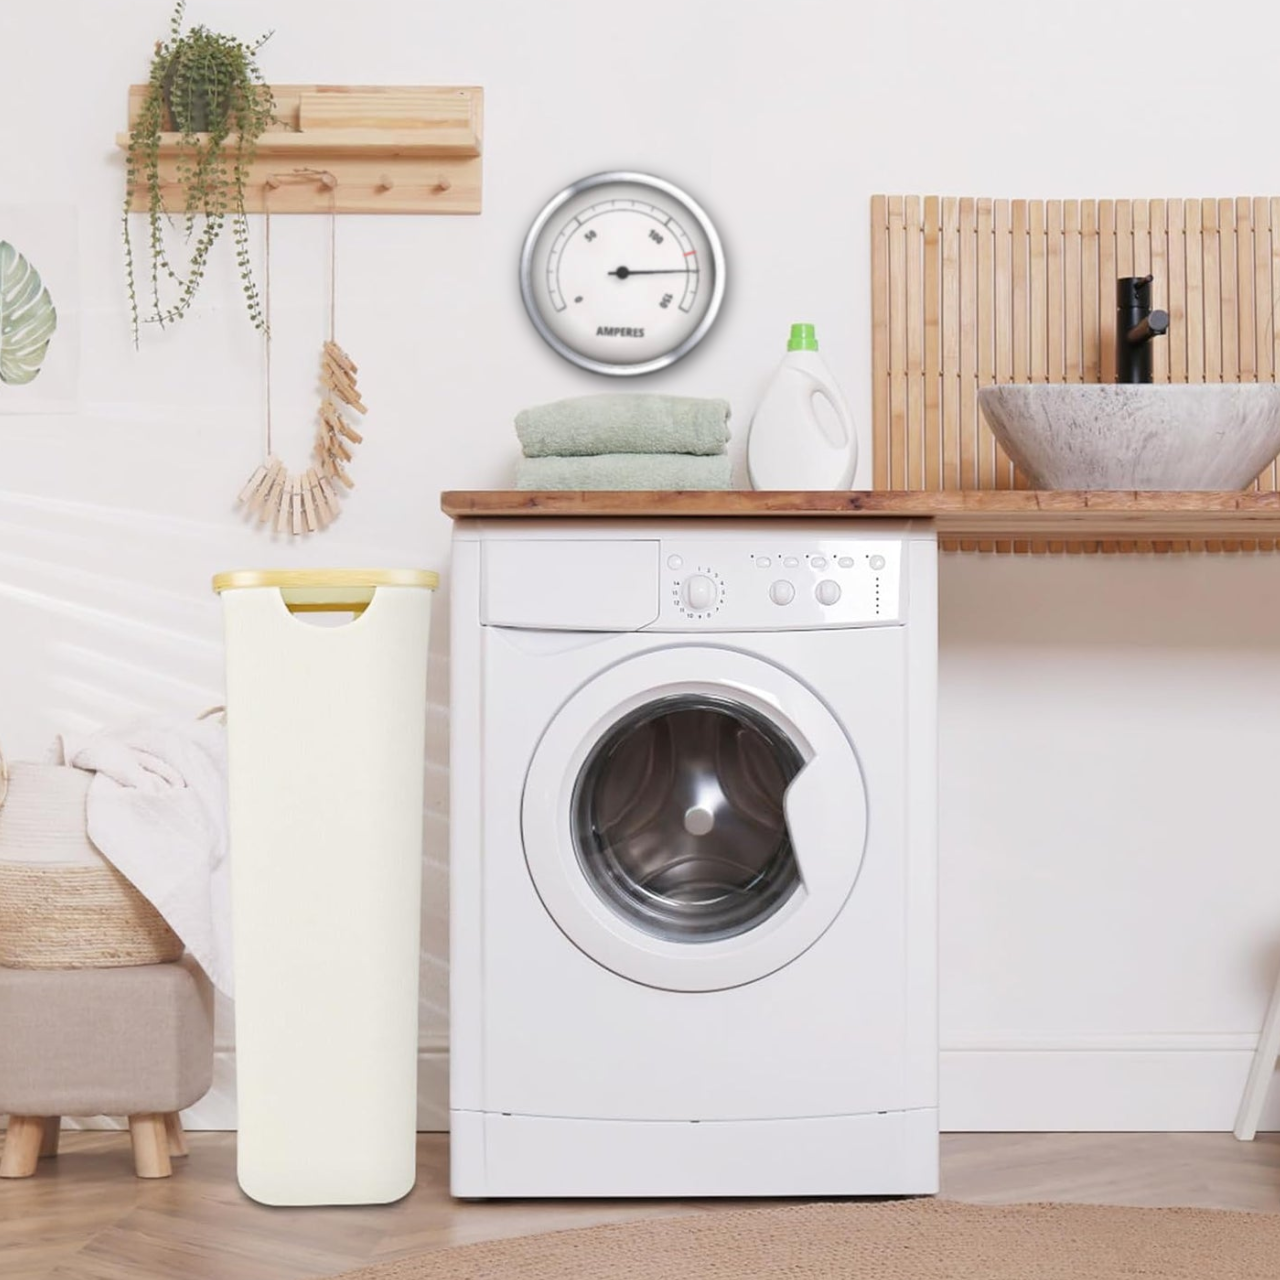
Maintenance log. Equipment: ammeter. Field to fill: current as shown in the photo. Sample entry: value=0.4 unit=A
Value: value=130 unit=A
